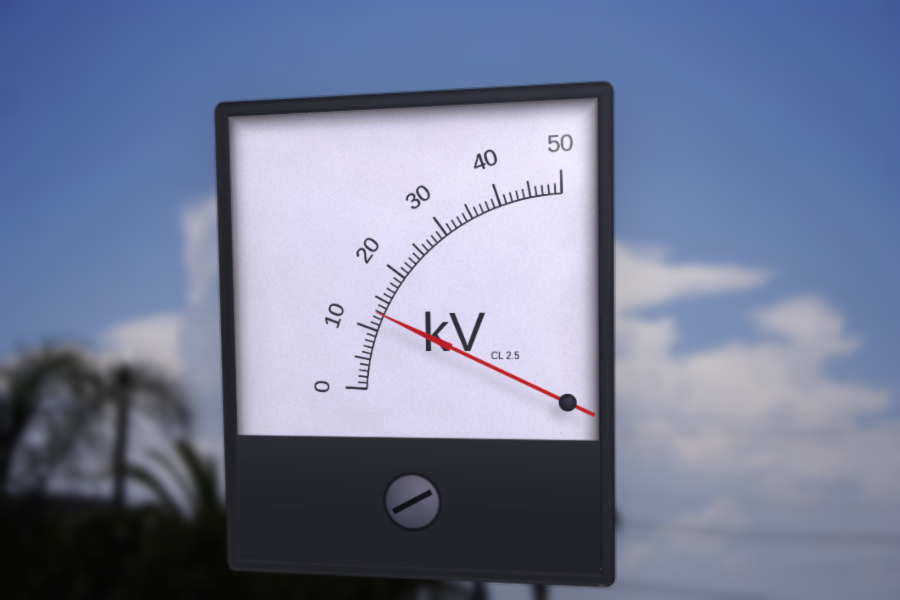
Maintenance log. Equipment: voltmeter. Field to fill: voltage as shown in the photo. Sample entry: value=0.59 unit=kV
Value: value=13 unit=kV
